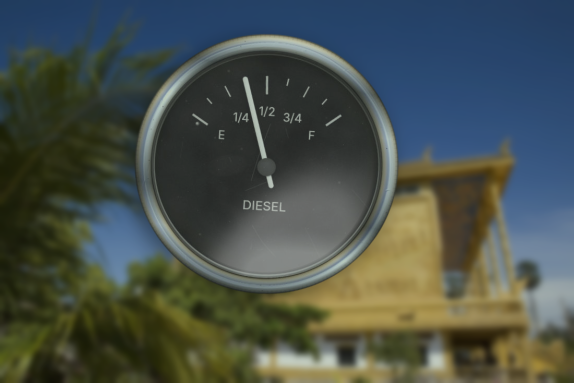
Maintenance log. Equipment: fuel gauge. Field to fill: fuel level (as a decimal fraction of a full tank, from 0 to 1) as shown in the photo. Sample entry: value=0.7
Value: value=0.375
